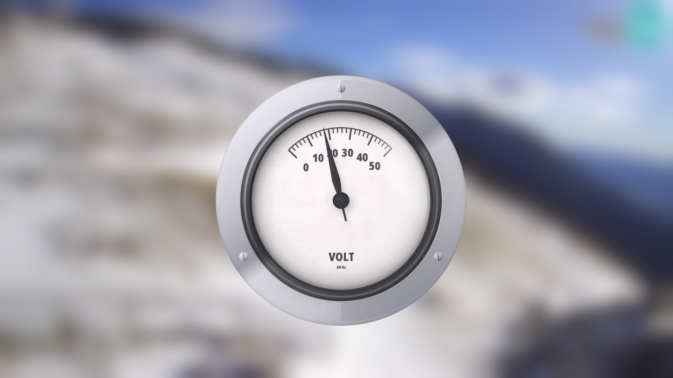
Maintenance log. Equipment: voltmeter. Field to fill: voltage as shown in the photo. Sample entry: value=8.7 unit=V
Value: value=18 unit=V
